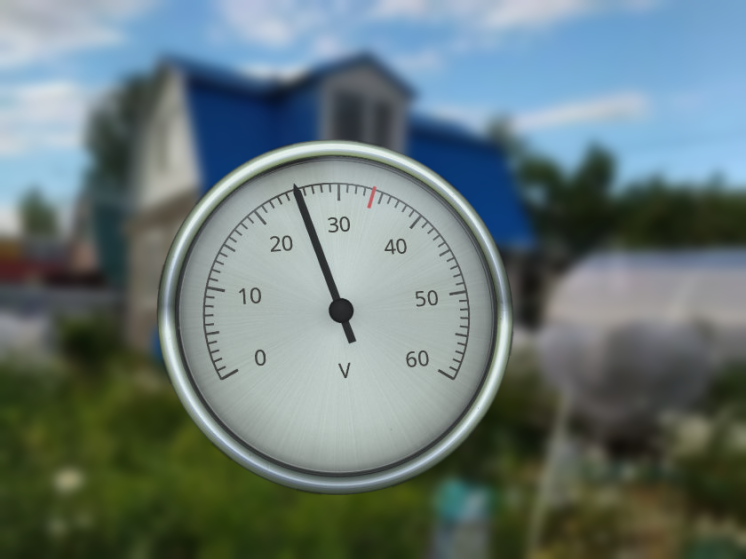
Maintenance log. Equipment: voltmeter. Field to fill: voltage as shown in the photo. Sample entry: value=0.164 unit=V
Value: value=25 unit=V
